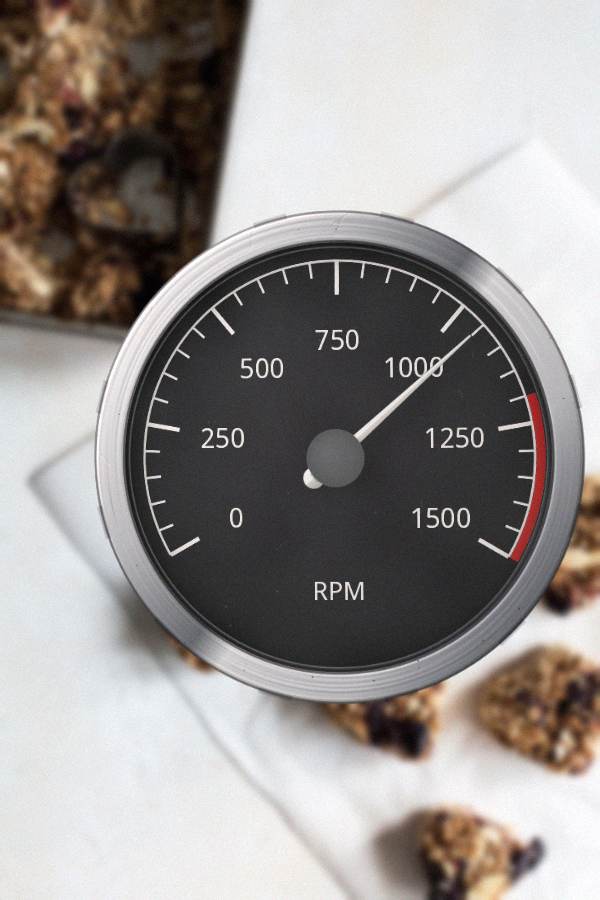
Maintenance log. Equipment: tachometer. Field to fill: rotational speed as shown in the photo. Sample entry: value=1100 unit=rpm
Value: value=1050 unit=rpm
